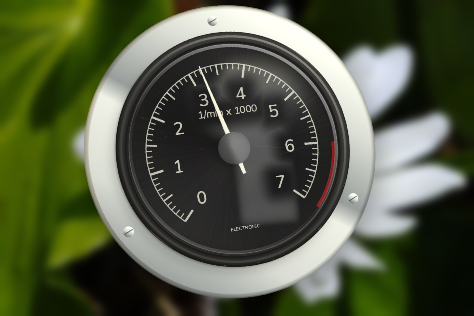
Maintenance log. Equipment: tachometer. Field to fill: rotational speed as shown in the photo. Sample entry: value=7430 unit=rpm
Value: value=3200 unit=rpm
